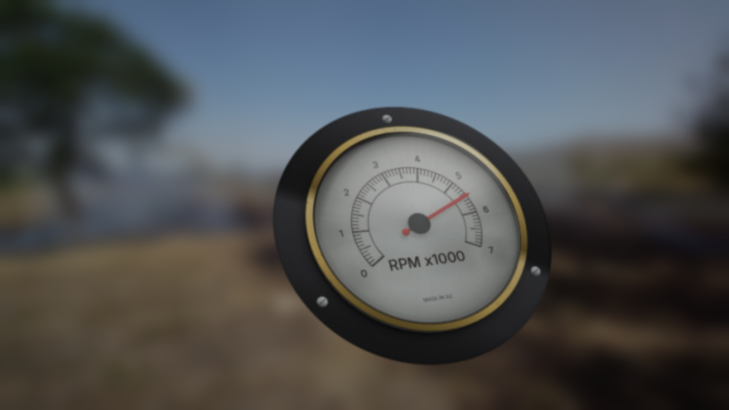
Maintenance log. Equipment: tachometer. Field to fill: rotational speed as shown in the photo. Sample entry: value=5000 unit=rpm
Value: value=5500 unit=rpm
